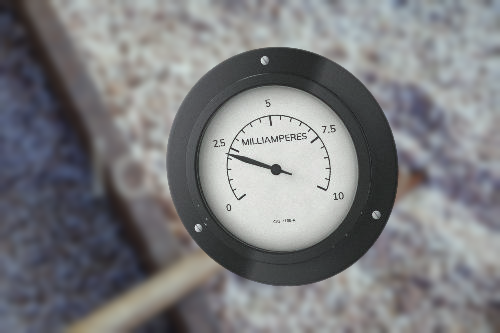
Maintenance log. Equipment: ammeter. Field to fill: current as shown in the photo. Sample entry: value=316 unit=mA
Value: value=2.25 unit=mA
